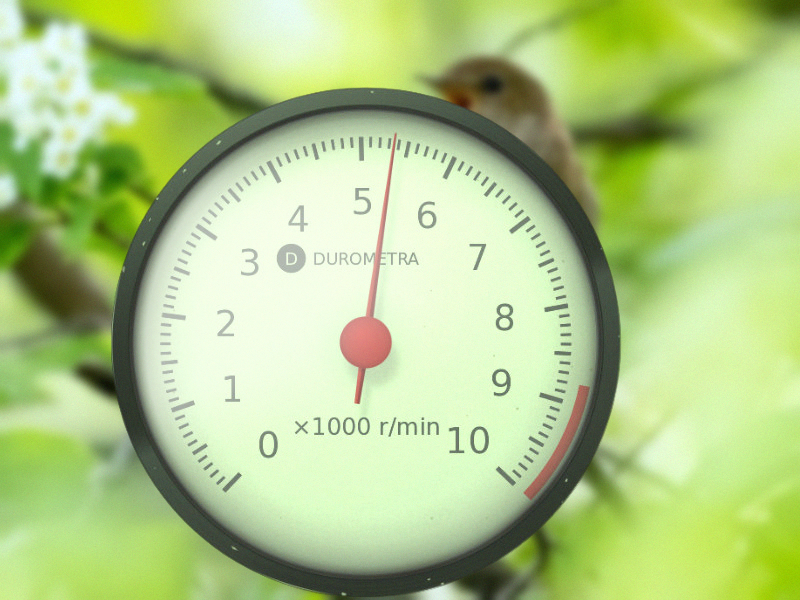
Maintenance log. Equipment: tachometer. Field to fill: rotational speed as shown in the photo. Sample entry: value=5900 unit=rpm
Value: value=5350 unit=rpm
